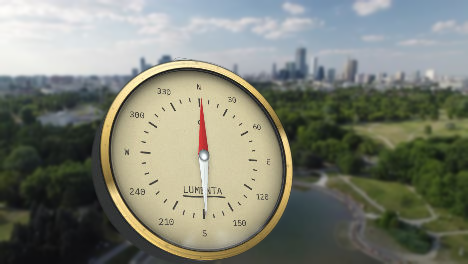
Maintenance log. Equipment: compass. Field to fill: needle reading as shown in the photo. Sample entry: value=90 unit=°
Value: value=0 unit=°
